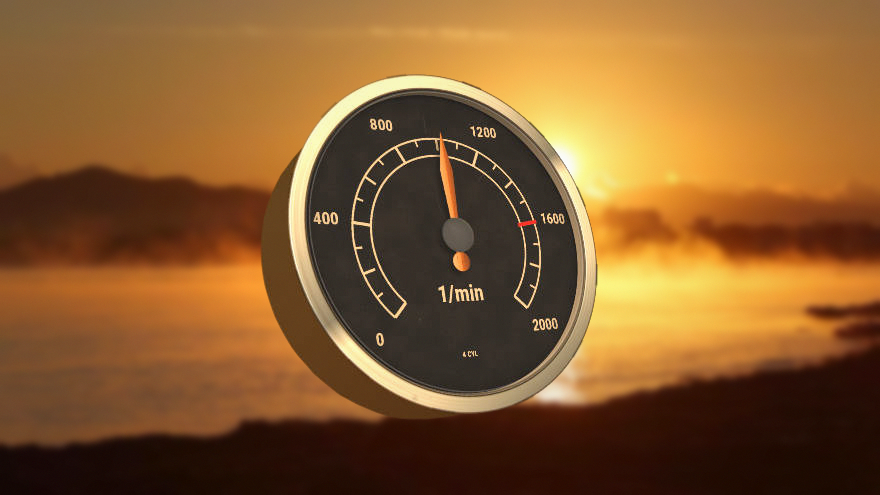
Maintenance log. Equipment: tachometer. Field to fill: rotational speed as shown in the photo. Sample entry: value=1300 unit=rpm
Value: value=1000 unit=rpm
